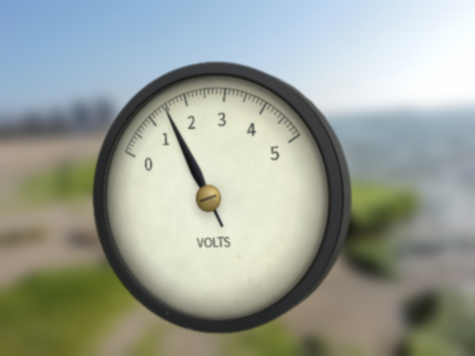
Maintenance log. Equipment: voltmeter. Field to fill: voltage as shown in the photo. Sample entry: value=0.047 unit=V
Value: value=1.5 unit=V
